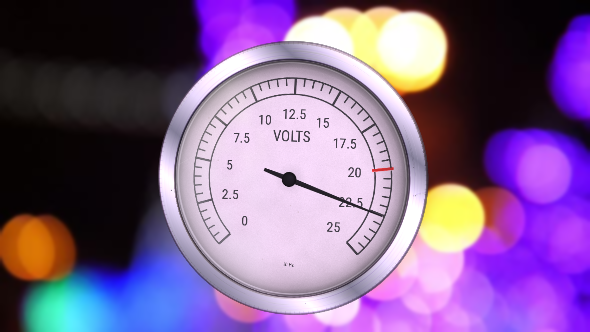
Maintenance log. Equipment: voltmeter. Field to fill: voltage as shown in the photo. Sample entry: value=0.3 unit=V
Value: value=22.5 unit=V
